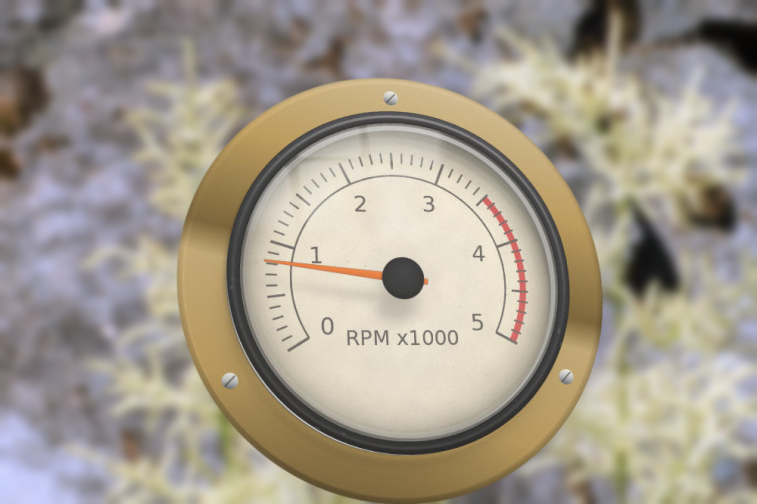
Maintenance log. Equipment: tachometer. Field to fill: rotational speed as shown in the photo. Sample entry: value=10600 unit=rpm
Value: value=800 unit=rpm
